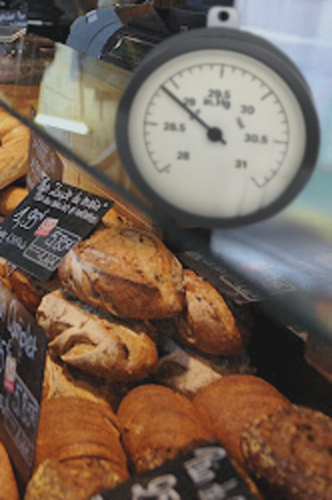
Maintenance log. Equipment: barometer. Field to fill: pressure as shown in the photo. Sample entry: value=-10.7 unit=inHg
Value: value=28.9 unit=inHg
